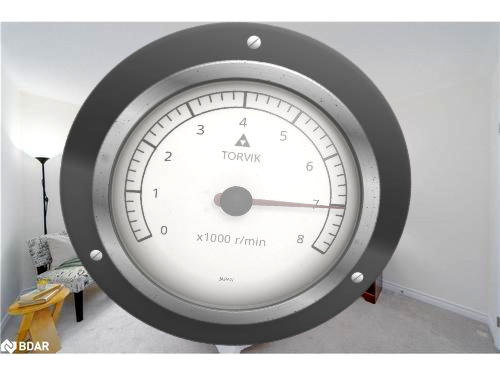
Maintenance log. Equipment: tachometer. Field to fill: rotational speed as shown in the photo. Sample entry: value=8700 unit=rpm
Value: value=7000 unit=rpm
